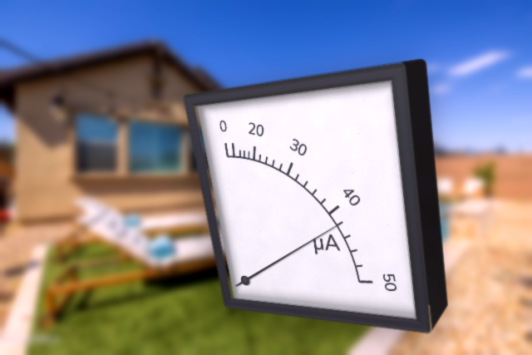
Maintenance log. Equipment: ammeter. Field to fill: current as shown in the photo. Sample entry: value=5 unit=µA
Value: value=42 unit=µA
